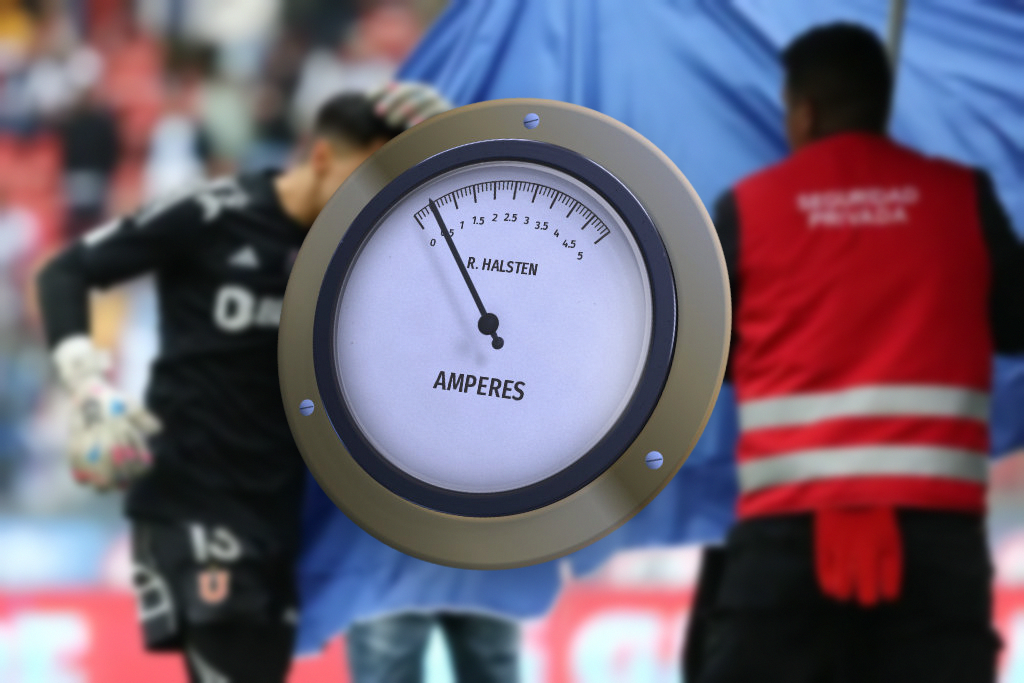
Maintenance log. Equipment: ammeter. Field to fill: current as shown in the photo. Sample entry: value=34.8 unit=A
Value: value=0.5 unit=A
